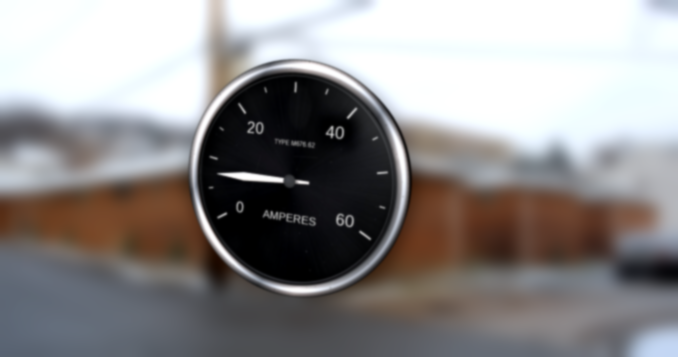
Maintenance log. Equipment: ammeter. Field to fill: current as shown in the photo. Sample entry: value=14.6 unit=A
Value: value=7.5 unit=A
